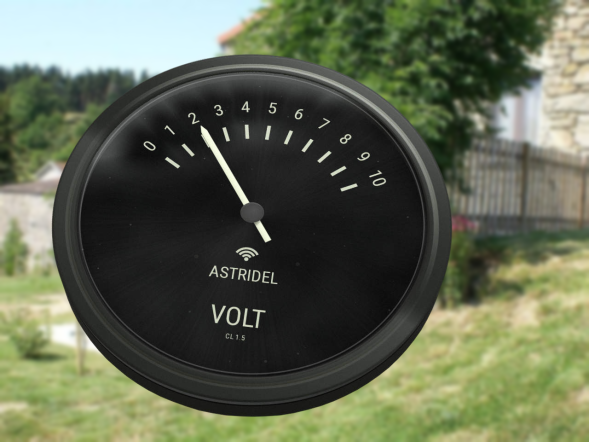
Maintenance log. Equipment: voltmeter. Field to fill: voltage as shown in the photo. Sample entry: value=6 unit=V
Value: value=2 unit=V
